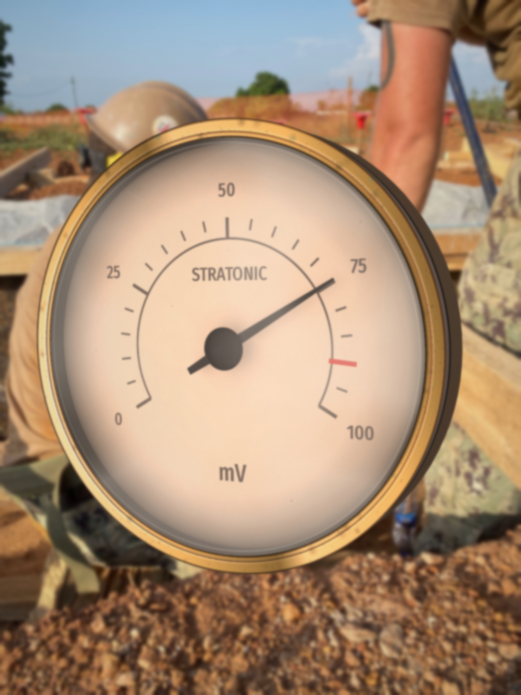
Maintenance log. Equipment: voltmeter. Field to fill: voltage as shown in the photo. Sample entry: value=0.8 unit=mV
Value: value=75 unit=mV
